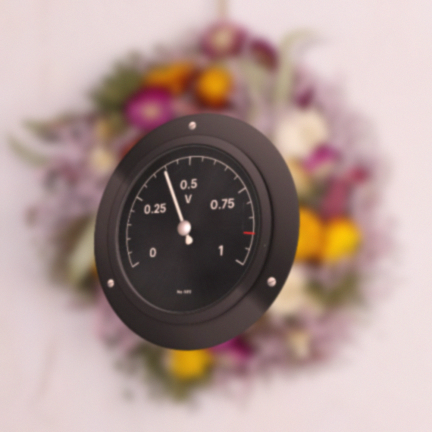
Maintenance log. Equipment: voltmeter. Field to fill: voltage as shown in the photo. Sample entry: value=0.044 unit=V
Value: value=0.4 unit=V
